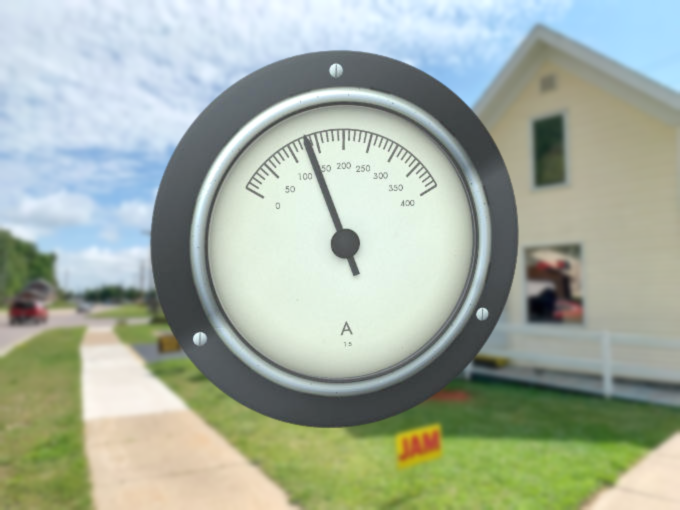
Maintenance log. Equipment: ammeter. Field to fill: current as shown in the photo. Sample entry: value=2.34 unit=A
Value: value=130 unit=A
